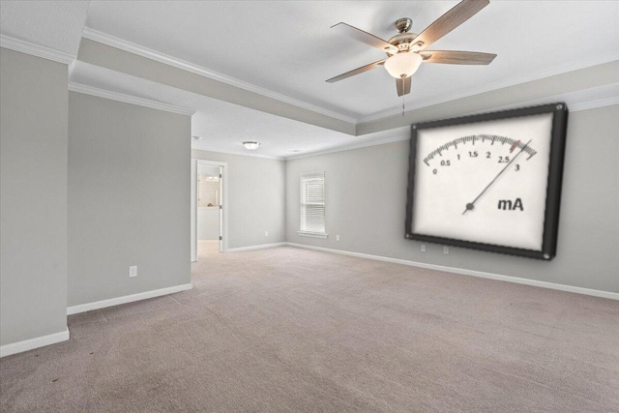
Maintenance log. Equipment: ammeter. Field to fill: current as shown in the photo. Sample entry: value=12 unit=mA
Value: value=2.75 unit=mA
